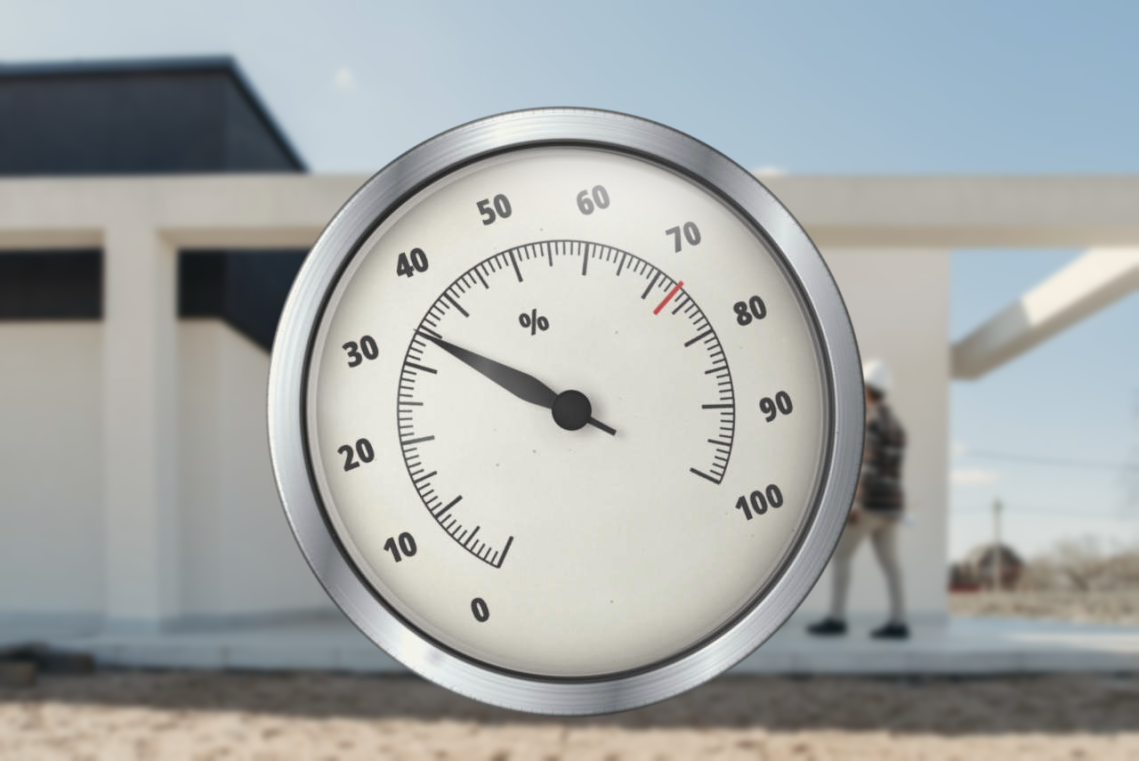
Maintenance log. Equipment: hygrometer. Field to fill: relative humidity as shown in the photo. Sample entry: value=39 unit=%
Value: value=34 unit=%
